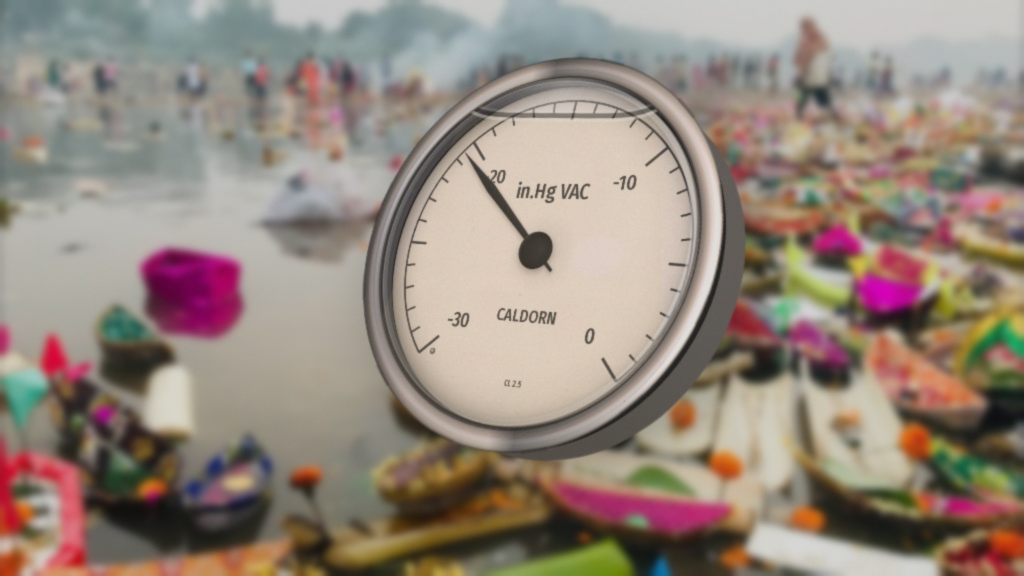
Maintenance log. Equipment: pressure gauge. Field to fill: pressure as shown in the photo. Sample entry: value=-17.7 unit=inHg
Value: value=-20.5 unit=inHg
